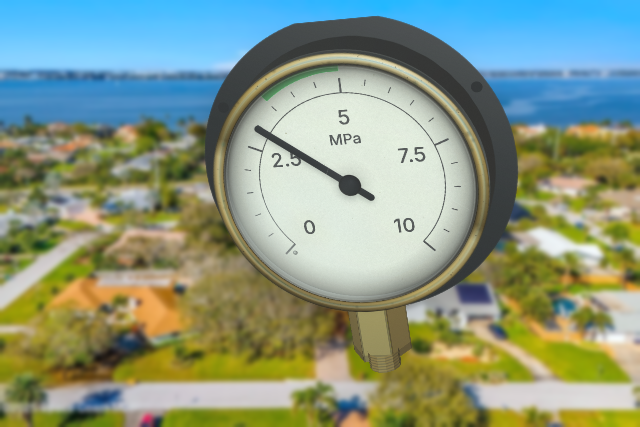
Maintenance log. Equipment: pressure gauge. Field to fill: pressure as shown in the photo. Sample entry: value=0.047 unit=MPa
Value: value=3 unit=MPa
